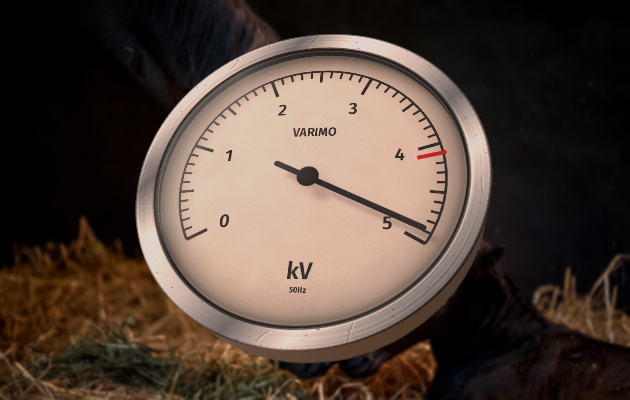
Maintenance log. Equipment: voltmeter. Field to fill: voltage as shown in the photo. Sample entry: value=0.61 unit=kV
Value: value=4.9 unit=kV
